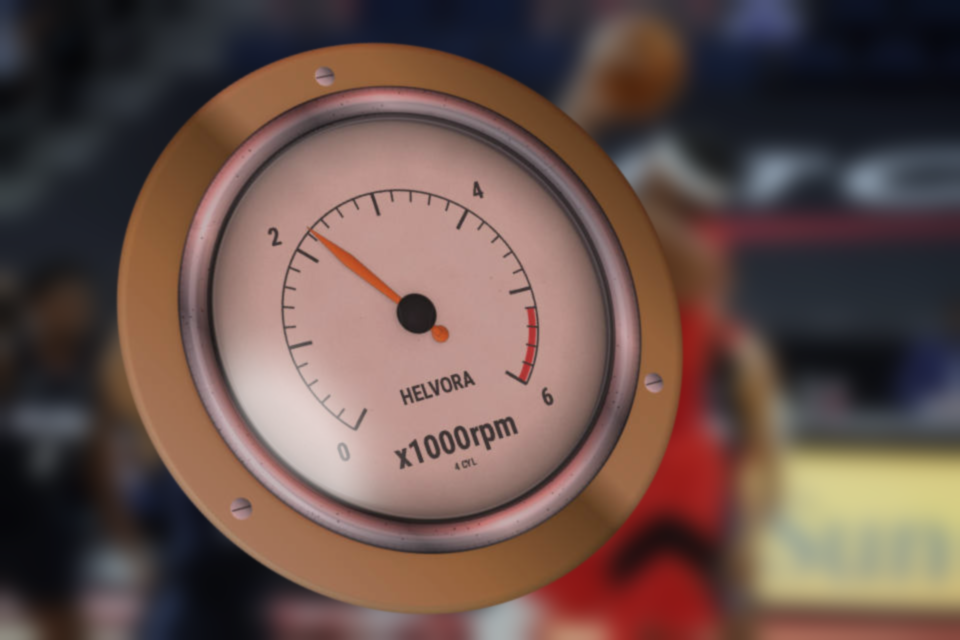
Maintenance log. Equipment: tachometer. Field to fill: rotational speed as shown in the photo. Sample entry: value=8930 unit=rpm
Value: value=2200 unit=rpm
